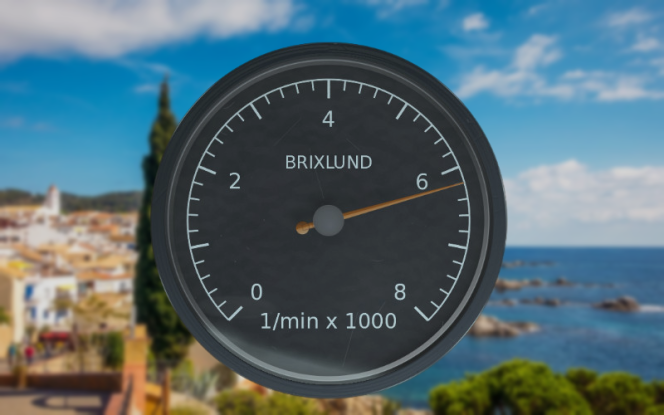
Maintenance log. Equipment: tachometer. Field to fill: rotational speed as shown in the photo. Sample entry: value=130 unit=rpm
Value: value=6200 unit=rpm
